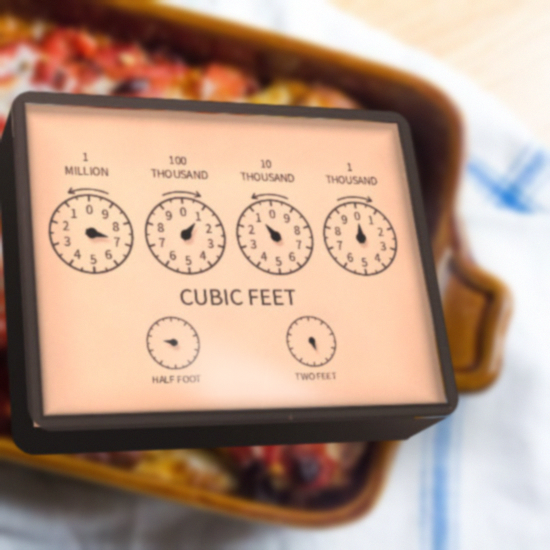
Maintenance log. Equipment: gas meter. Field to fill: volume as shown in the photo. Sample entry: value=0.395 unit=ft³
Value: value=711000 unit=ft³
